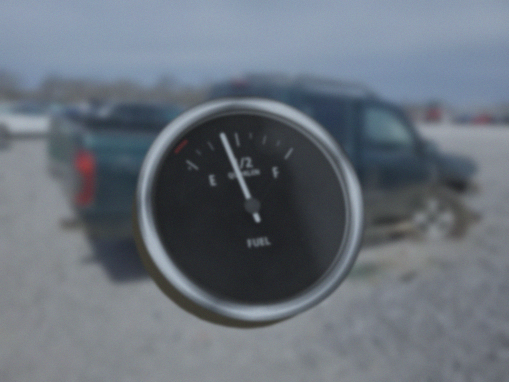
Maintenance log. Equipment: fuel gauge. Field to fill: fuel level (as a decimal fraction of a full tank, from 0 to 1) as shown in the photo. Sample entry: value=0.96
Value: value=0.375
